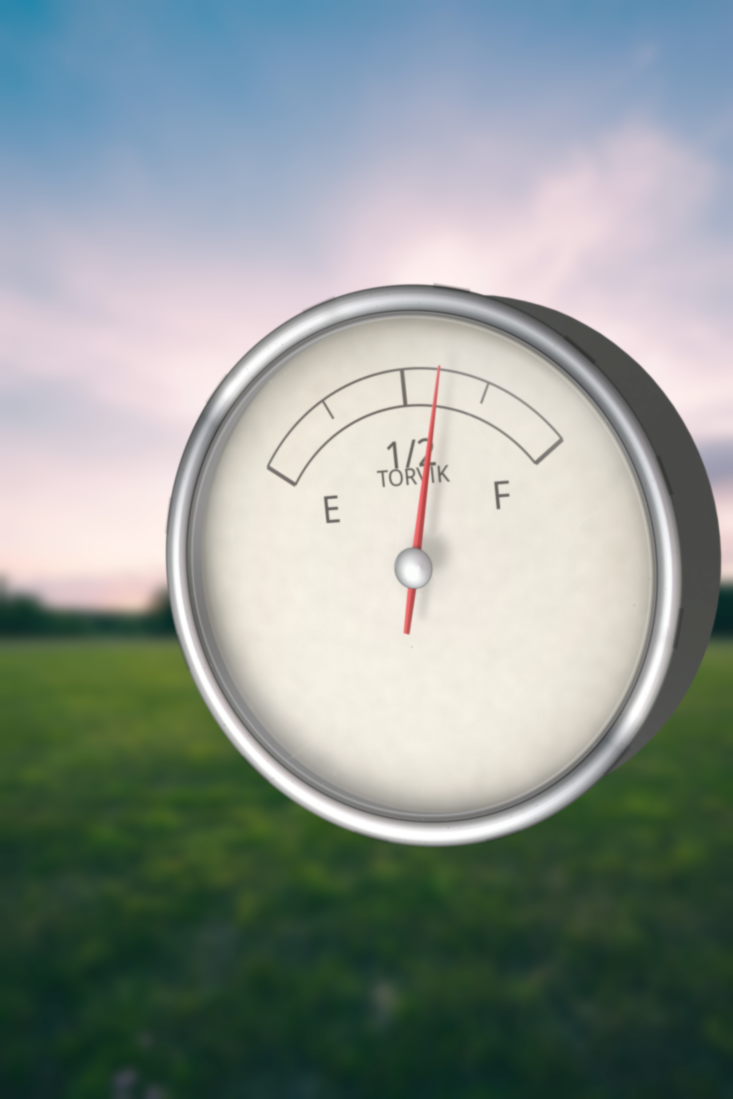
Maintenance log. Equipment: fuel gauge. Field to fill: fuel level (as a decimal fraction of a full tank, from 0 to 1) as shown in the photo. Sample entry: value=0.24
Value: value=0.625
